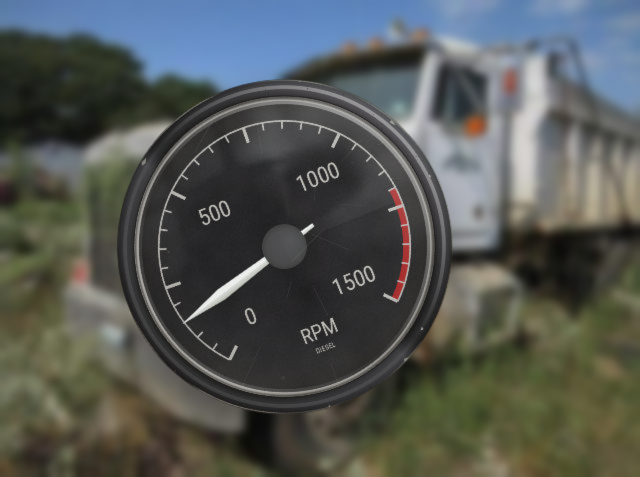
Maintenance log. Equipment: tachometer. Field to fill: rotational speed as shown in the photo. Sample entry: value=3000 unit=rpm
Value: value=150 unit=rpm
